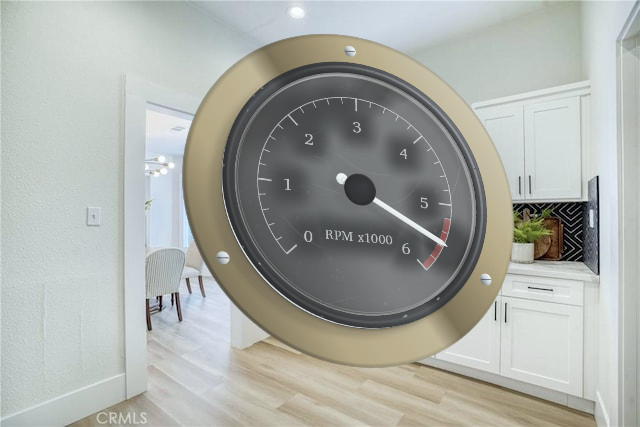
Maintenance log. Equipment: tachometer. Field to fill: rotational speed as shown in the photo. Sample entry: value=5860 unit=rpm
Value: value=5600 unit=rpm
